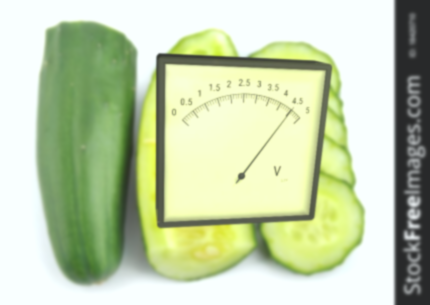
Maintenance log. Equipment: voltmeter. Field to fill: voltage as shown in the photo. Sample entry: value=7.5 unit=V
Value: value=4.5 unit=V
